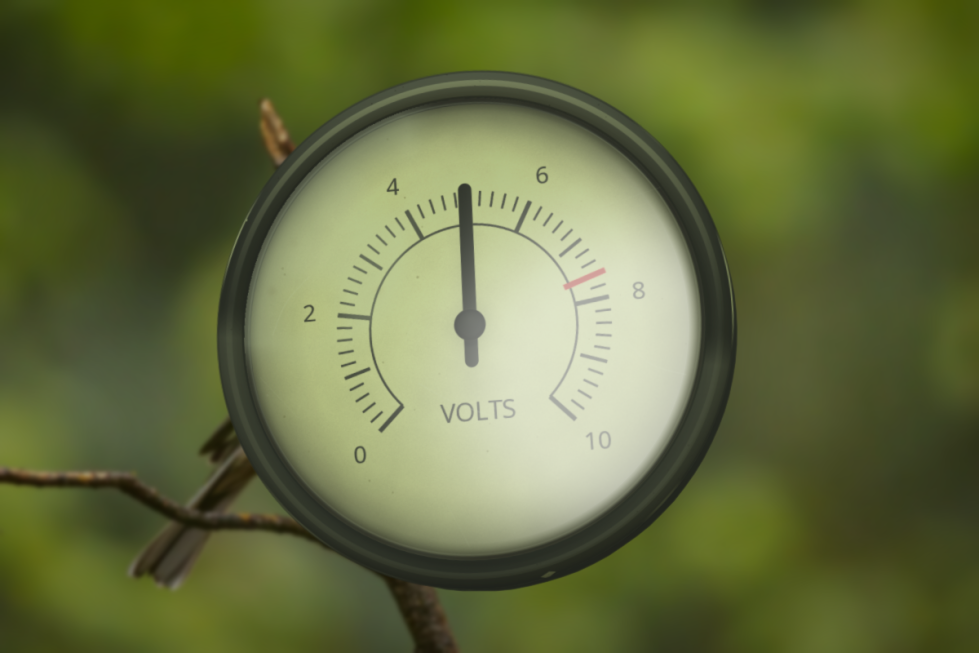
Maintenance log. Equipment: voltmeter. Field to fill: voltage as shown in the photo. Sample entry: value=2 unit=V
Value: value=5 unit=V
